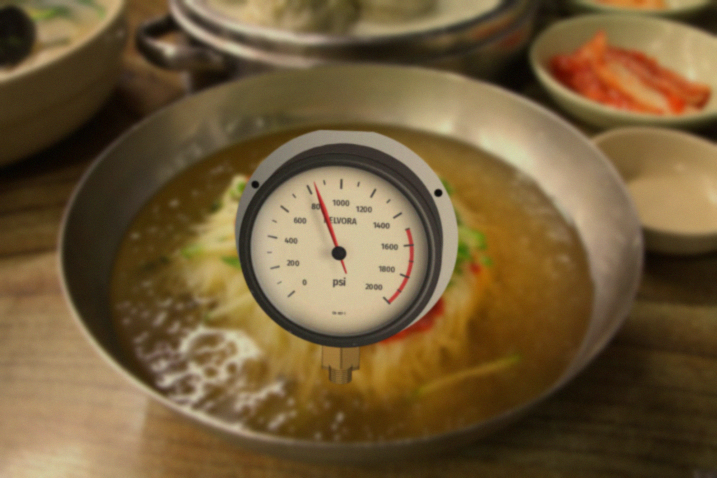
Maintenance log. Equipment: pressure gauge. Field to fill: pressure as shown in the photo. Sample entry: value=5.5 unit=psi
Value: value=850 unit=psi
